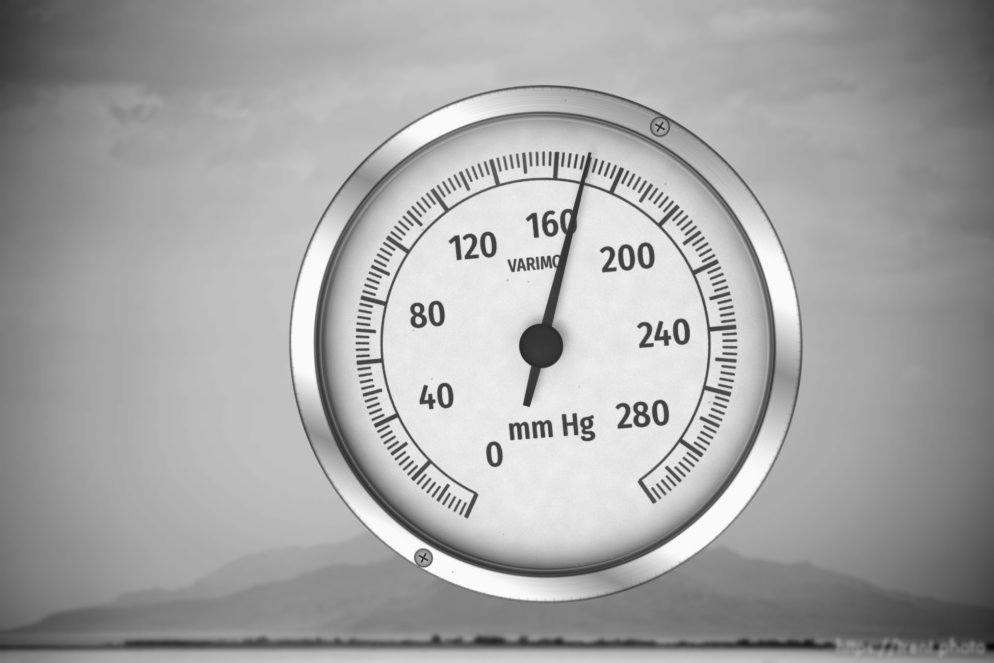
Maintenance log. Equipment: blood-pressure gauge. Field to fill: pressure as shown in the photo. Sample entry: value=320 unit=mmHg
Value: value=170 unit=mmHg
